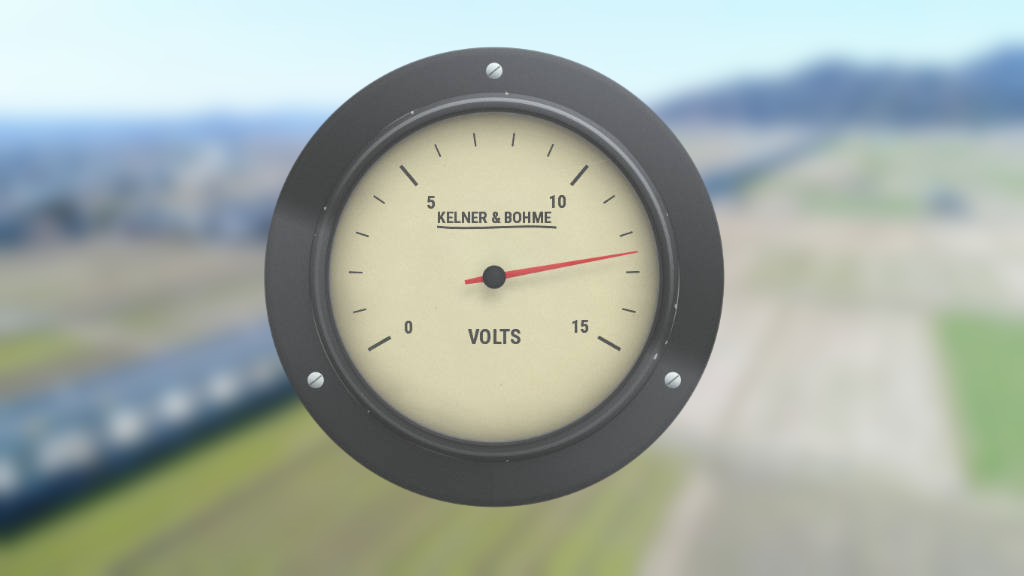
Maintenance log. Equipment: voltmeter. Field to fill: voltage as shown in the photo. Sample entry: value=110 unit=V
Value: value=12.5 unit=V
